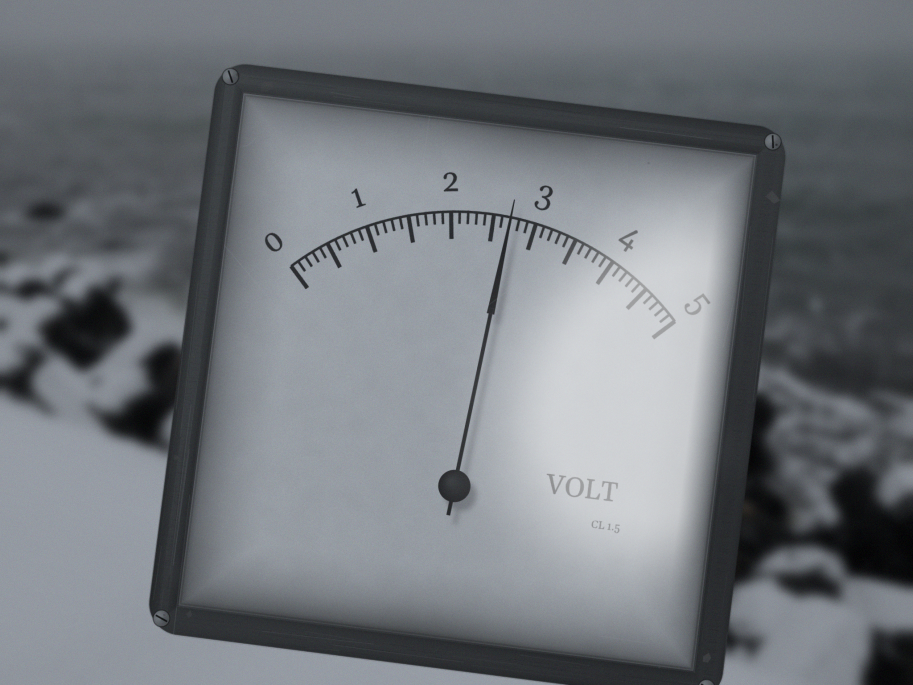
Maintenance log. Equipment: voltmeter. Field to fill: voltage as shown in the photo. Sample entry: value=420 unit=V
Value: value=2.7 unit=V
